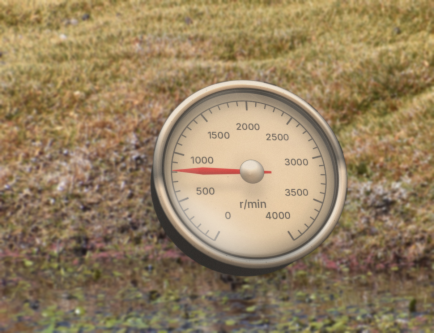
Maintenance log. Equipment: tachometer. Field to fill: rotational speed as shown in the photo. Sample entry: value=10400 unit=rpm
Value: value=800 unit=rpm
